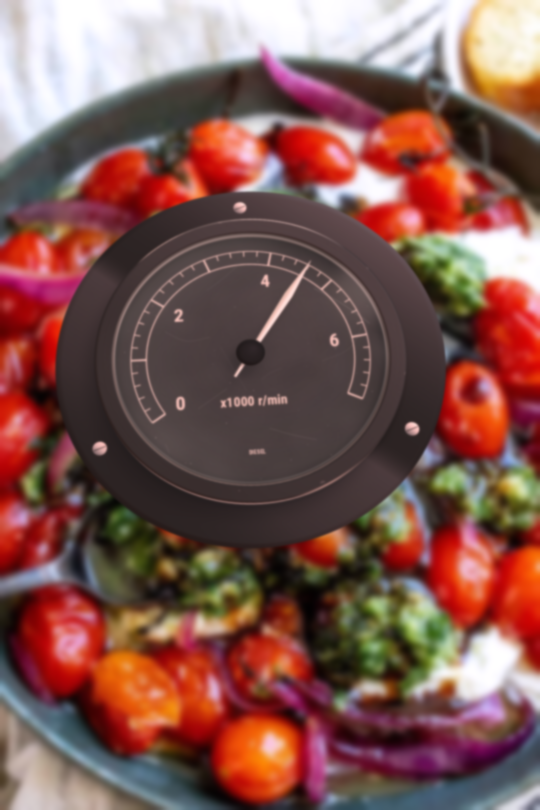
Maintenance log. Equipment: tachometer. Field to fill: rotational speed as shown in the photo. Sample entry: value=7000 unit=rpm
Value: value=4600 unit=rpm
